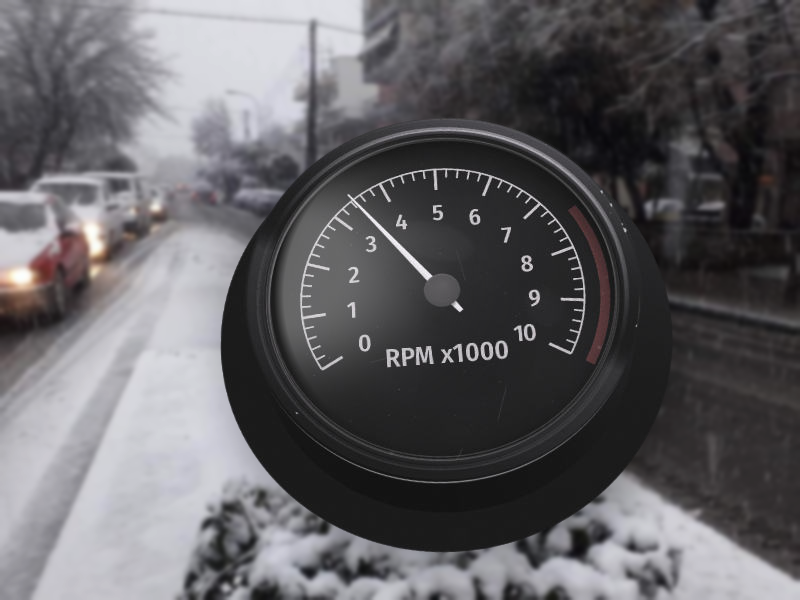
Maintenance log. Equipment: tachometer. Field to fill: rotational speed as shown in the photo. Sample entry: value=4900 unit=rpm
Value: value=3400 unit=rpm
